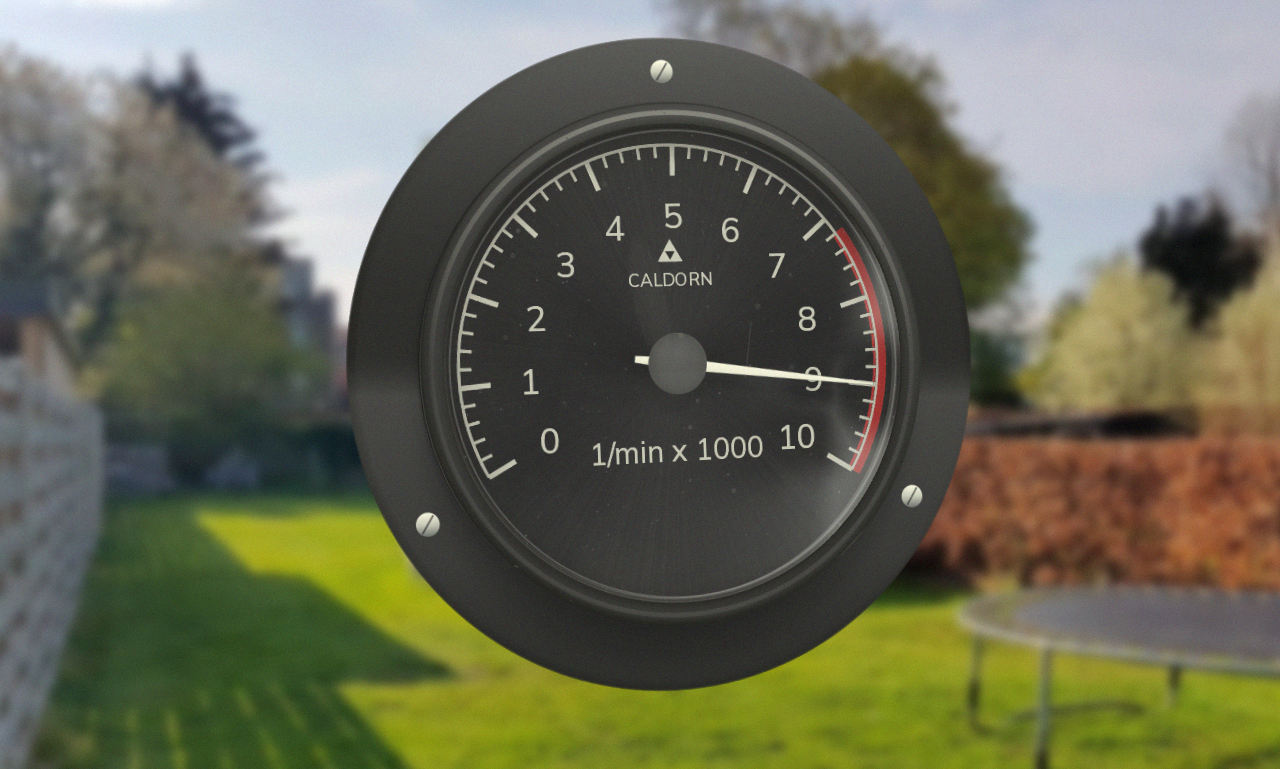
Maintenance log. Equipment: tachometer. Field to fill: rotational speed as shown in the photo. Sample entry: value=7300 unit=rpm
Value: value=9000 unit=rpm
